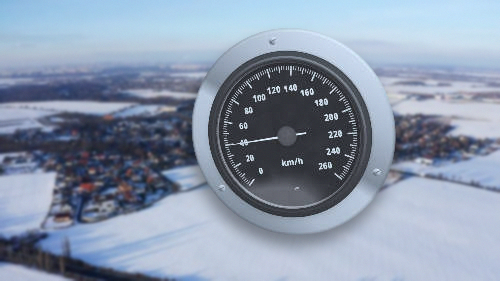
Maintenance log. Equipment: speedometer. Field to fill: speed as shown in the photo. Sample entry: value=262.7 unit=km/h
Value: value=40 unit=km/h
